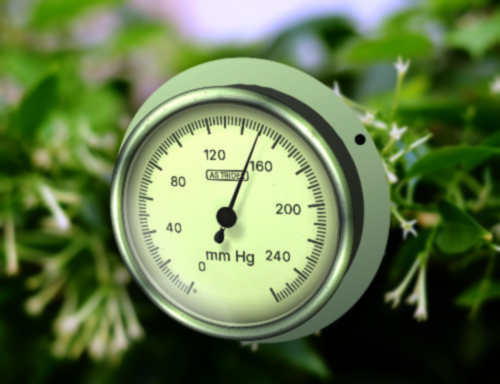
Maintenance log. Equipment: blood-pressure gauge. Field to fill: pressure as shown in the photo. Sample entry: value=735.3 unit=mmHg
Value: value=150 unit=mmHg
